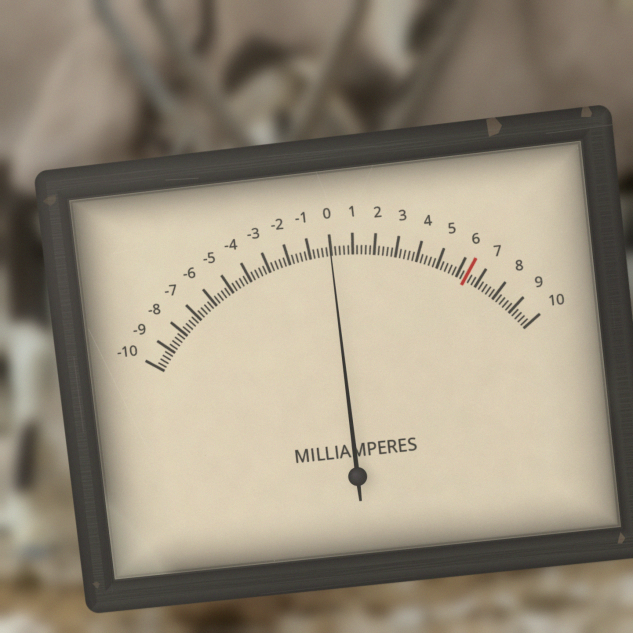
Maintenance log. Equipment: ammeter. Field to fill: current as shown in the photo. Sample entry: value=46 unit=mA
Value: value=0 unit=mA
